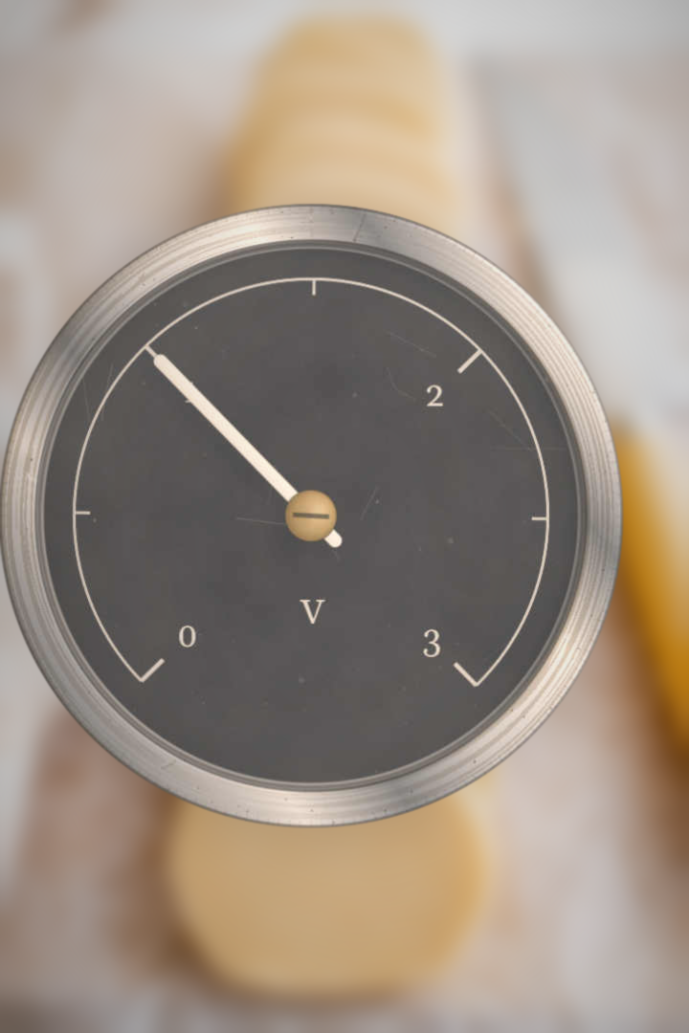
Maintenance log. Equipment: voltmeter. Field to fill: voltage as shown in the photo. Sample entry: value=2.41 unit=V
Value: value=1 unit=V
